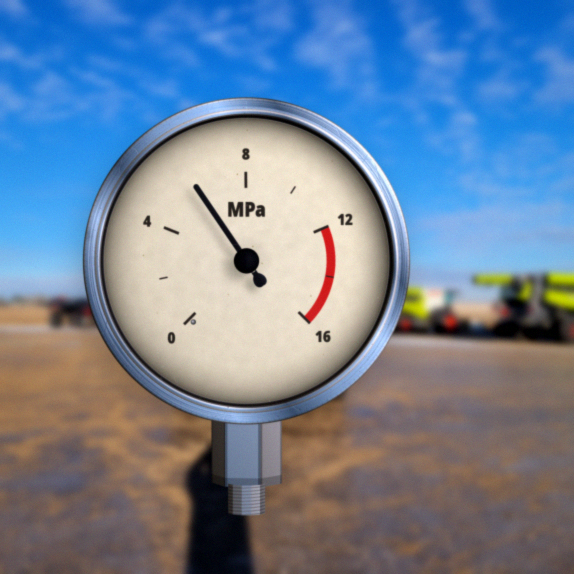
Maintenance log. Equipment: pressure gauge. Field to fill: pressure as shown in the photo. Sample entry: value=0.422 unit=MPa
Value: value=6 unit=MPa
